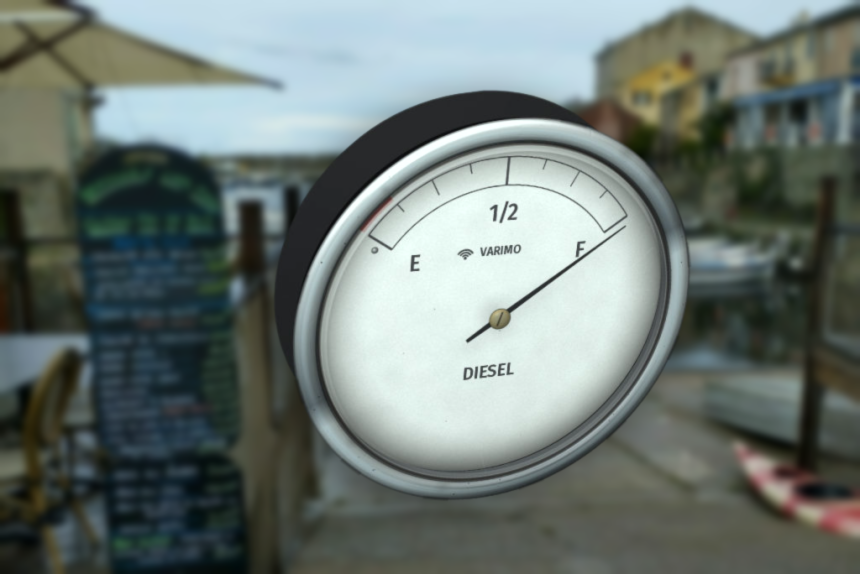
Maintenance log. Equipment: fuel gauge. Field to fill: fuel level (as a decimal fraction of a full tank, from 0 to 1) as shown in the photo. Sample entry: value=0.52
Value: value=1
